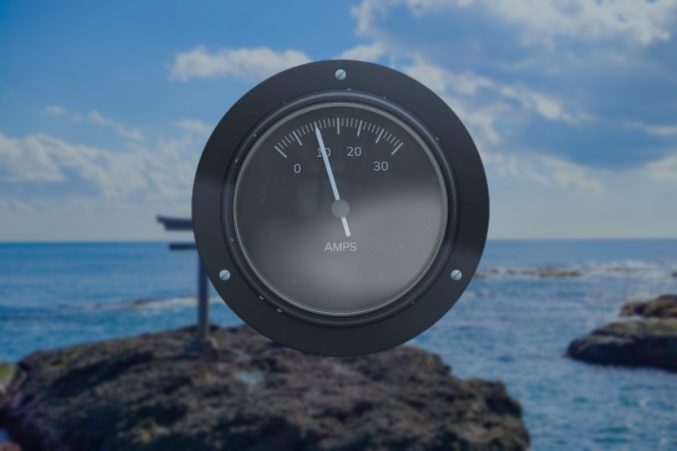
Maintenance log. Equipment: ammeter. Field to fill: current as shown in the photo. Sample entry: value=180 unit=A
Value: value=10 unit=A
